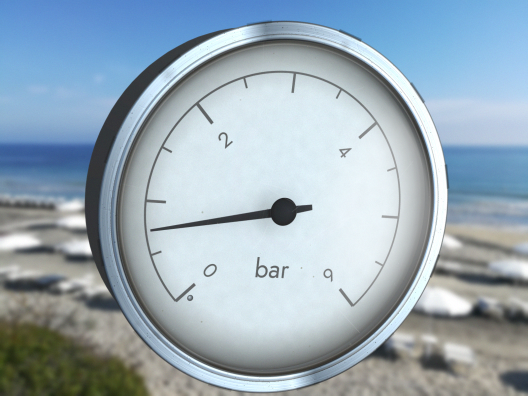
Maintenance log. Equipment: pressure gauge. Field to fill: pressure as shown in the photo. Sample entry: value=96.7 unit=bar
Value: value=0.75 unit=bar
